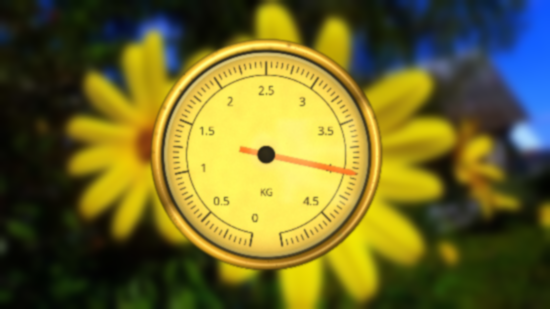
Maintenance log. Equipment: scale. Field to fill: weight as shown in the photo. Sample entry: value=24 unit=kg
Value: value=4 unit=kg
